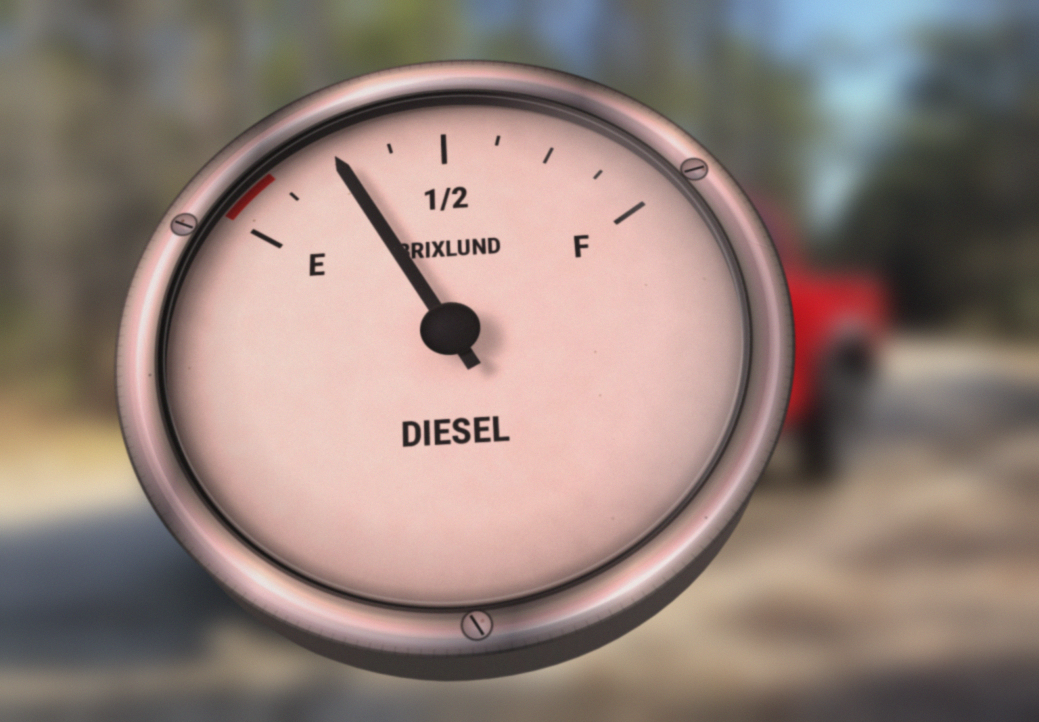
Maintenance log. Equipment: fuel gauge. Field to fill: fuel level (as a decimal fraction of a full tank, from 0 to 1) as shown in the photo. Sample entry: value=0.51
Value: value=0.25
